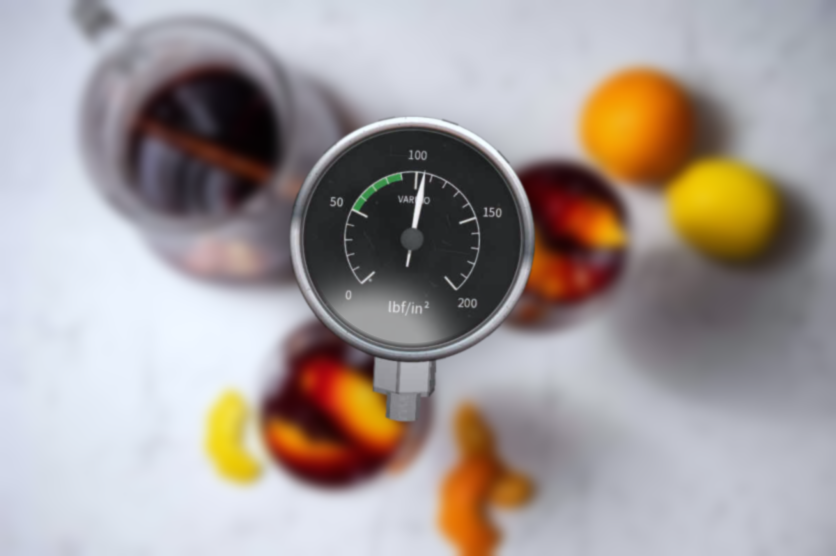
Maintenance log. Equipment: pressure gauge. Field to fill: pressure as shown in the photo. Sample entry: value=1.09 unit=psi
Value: value=105 unit=psi
